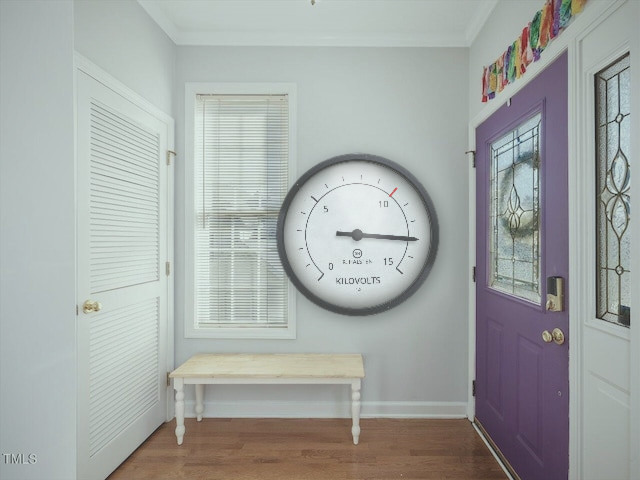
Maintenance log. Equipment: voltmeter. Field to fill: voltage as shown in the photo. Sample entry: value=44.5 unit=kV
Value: value=13 unit=kV
